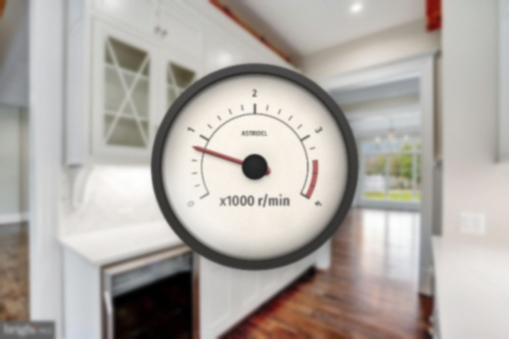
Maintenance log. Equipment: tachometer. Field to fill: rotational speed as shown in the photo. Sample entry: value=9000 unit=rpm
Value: value=800 unit=rpm
